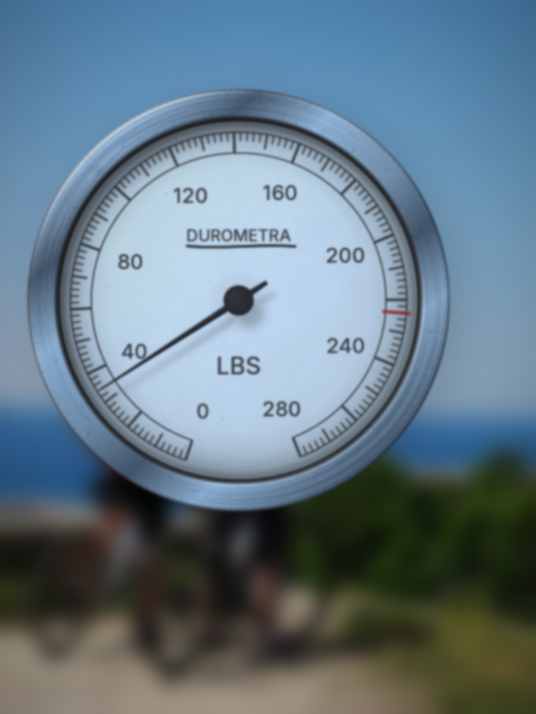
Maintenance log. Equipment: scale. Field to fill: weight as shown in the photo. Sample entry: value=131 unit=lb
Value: value=34 unit=lb
